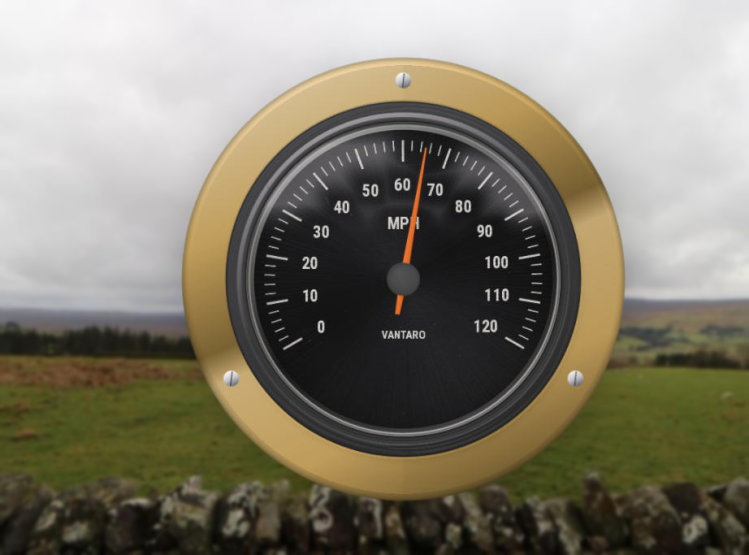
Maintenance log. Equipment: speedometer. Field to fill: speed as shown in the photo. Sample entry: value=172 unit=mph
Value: value=65 unit=mph
